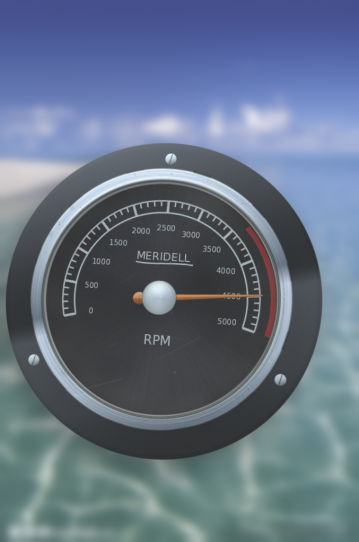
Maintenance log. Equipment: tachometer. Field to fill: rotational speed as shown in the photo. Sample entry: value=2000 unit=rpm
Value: value=4500 unit=rpm
